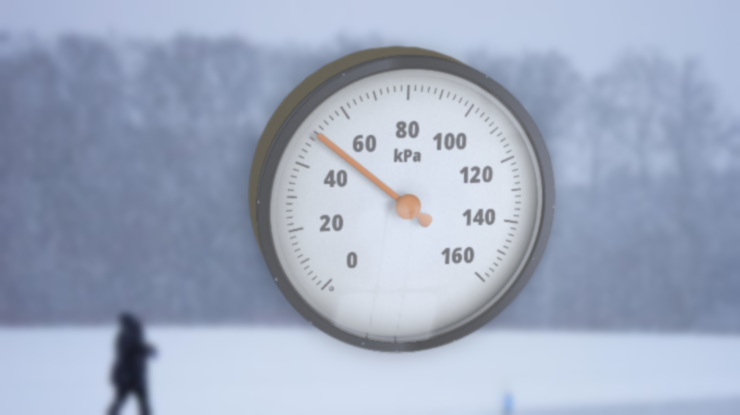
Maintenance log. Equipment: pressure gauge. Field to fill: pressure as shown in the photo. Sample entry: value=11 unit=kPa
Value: value=50 unit=kPa
